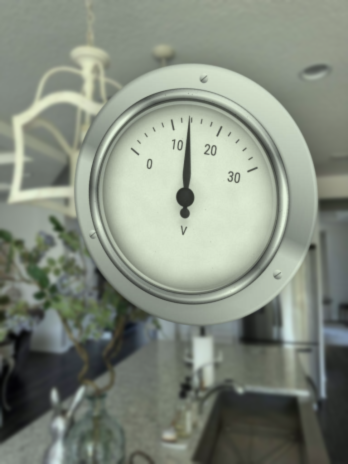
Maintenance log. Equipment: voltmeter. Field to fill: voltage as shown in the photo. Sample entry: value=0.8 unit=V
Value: value=14 unit=V
